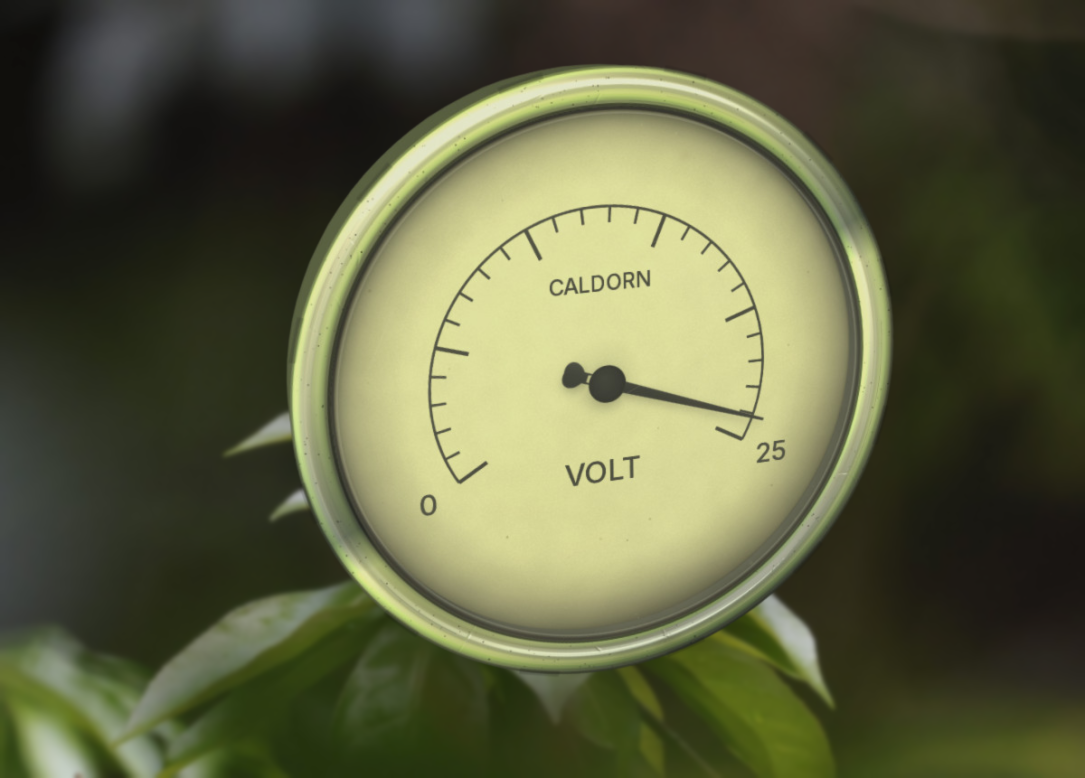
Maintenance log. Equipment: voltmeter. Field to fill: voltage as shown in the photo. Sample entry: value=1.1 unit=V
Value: value=24 unit=V
